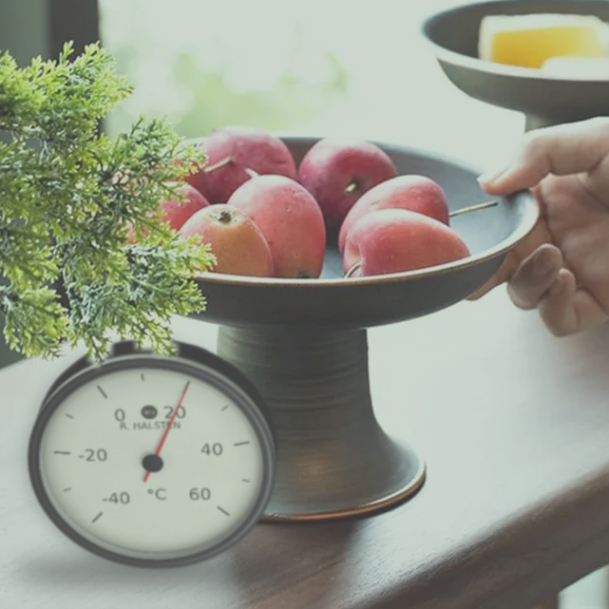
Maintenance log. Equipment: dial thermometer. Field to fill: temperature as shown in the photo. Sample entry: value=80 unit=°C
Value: value=20 unit=°C
